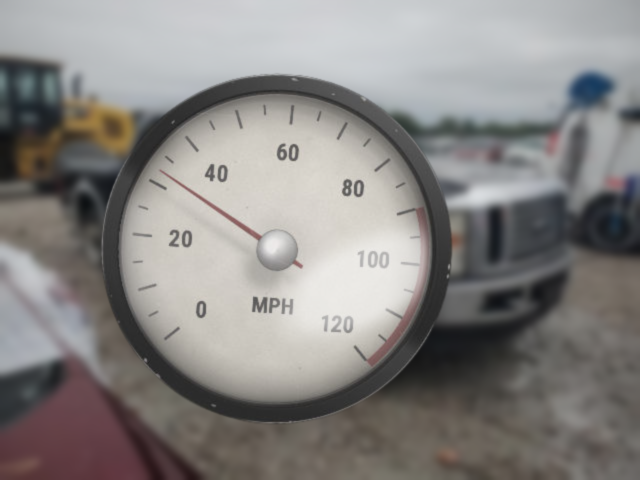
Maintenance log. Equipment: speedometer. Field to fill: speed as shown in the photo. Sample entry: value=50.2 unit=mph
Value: value=32.5 unit=mph
